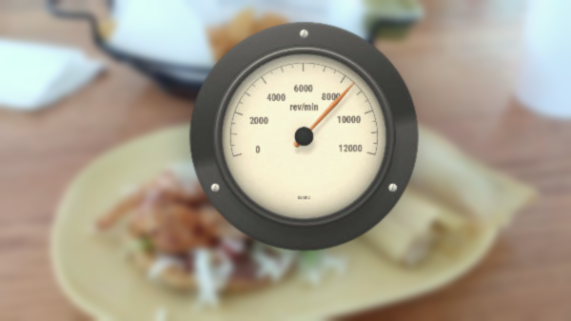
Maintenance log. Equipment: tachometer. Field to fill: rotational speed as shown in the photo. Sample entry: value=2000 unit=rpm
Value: value=8500 unit=rpm
